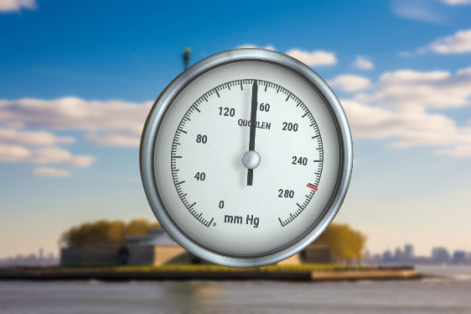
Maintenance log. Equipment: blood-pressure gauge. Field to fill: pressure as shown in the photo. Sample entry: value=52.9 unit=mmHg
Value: value=150 unit=mmHg
